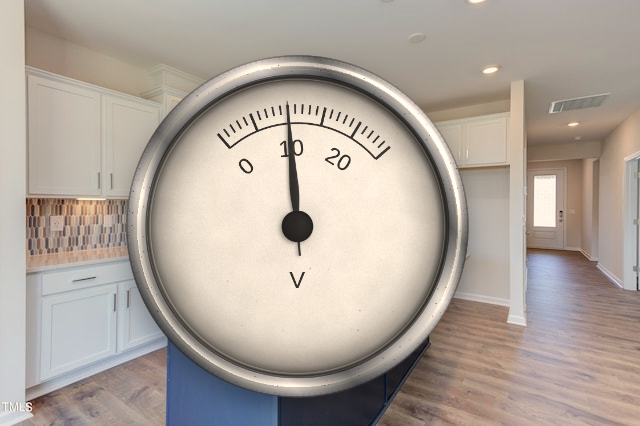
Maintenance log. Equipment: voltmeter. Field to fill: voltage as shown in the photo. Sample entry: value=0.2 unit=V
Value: value=10 unit=V
